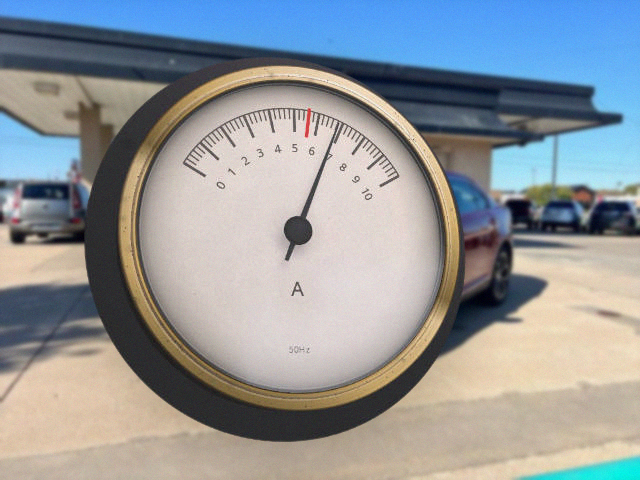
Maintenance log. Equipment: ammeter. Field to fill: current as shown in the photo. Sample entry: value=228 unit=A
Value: value=6.8 unit=A
